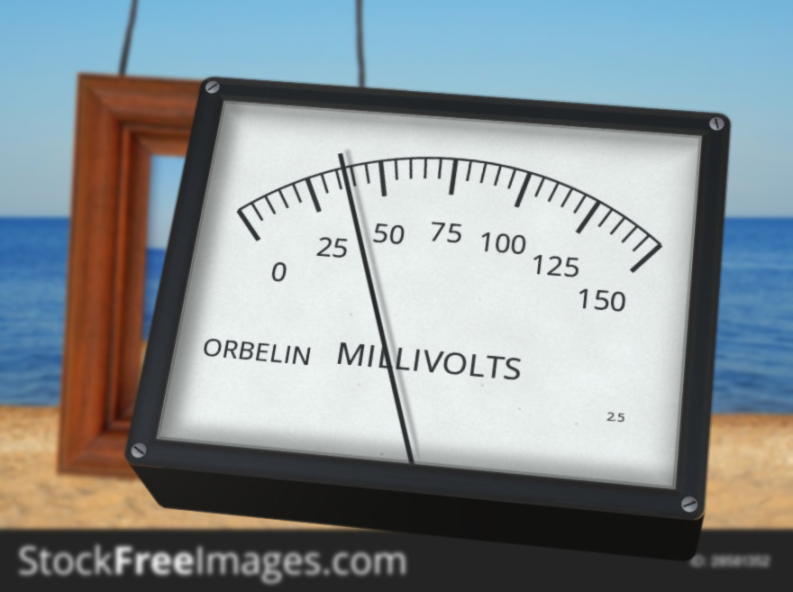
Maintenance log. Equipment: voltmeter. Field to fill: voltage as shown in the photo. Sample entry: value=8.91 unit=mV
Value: value=37.5 unit=mV
